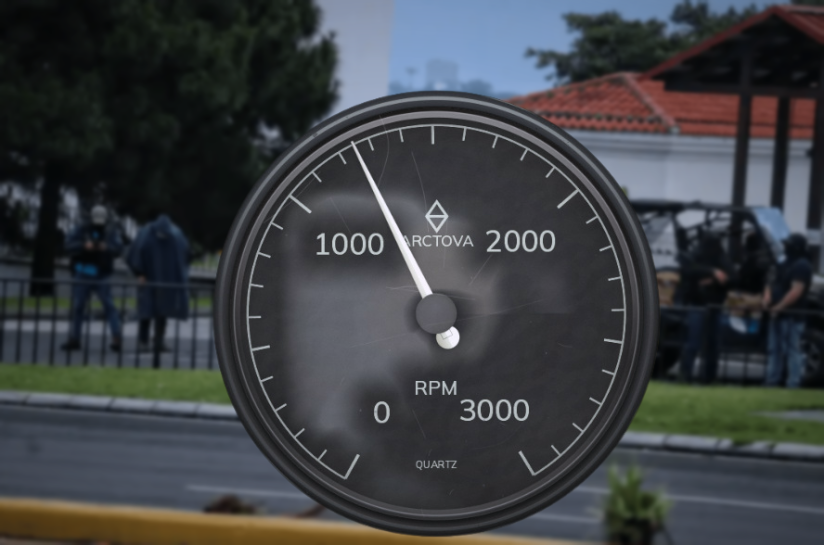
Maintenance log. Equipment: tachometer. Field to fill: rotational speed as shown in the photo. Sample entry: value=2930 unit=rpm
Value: value=1250 unit=rpm
